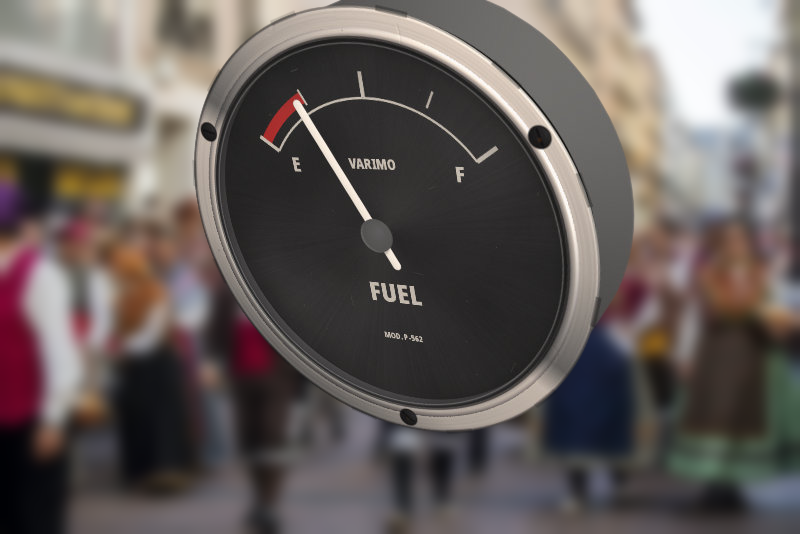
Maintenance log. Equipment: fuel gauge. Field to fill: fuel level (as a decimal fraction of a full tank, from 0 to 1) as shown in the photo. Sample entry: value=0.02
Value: value=0.25
